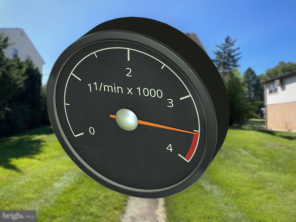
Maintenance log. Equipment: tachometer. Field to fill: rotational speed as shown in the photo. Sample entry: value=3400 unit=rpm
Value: value=3500 unit=rpm
